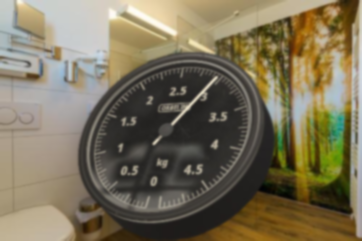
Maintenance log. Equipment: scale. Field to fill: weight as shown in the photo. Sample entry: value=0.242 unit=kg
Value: value=3 unit=kg
